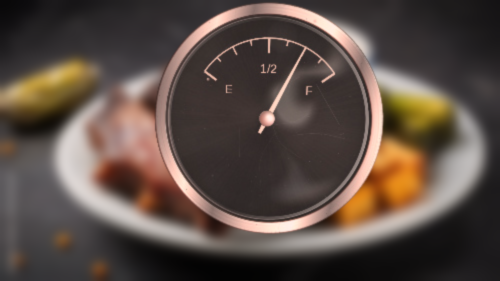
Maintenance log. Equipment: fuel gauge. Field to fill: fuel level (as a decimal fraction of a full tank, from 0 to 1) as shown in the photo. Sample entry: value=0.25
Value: value=0.75
